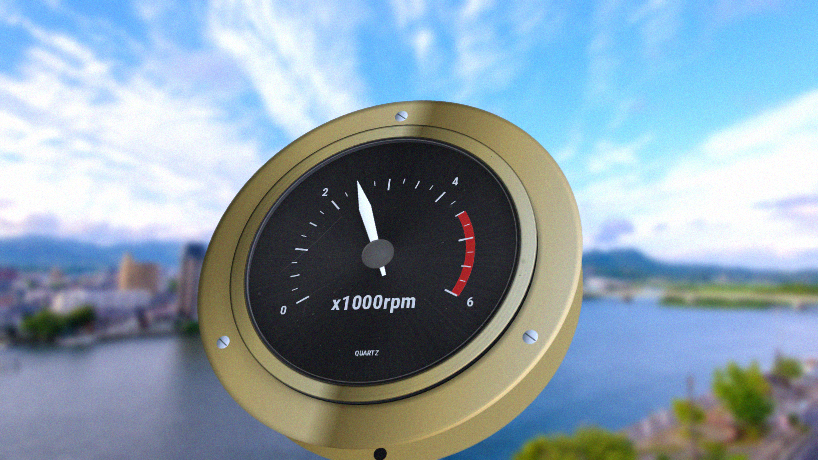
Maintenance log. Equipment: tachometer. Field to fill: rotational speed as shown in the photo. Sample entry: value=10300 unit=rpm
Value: value=2500 unit=rpm
